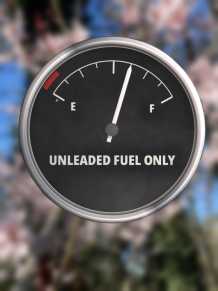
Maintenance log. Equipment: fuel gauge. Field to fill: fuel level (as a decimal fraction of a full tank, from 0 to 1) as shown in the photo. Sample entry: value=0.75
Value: value=0.625
